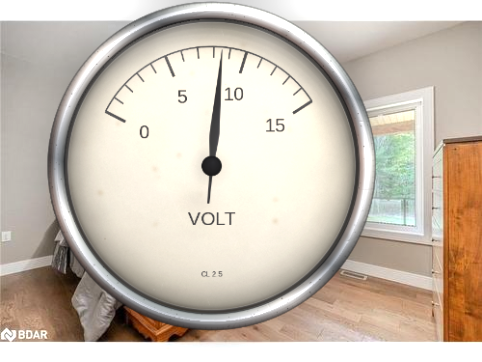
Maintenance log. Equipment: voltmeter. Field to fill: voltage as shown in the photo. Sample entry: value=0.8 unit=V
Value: value=8.5 unit=V
